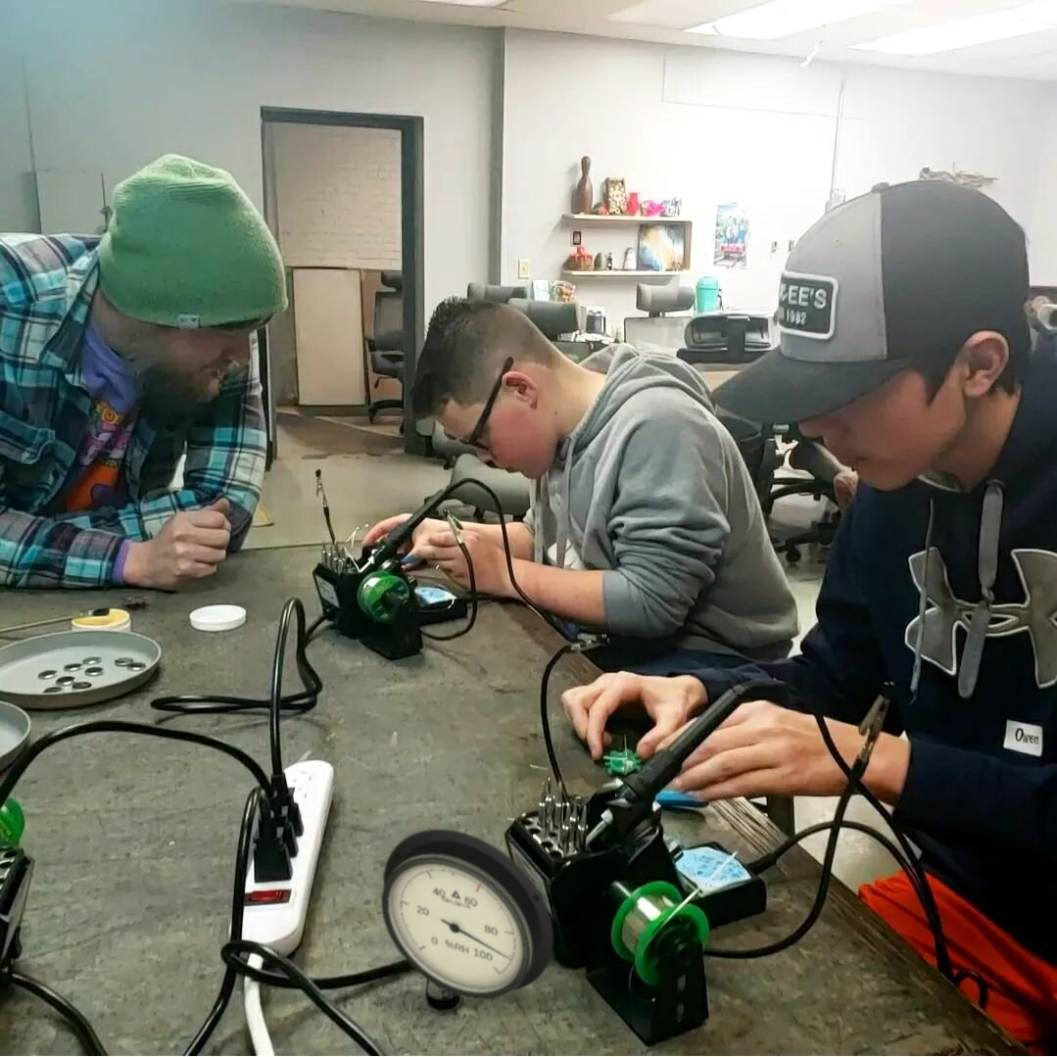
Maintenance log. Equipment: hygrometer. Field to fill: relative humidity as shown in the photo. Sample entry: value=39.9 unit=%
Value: value=90 unit=%
